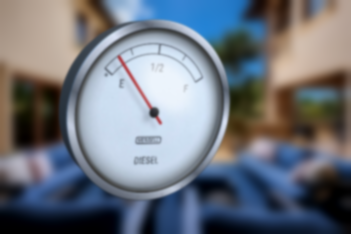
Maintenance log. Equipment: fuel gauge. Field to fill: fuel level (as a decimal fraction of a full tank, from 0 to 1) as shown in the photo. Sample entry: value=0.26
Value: value=0.125
